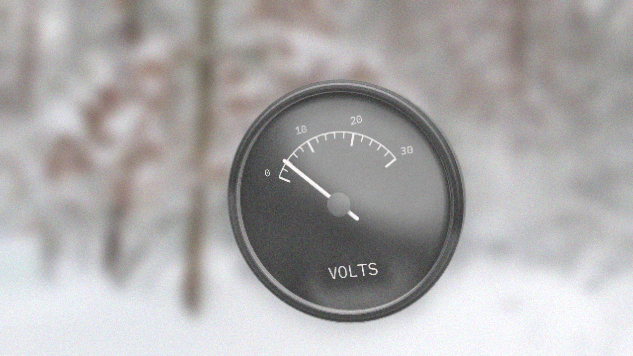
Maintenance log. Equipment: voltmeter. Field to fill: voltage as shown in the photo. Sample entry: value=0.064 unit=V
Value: value=4 unit=V
